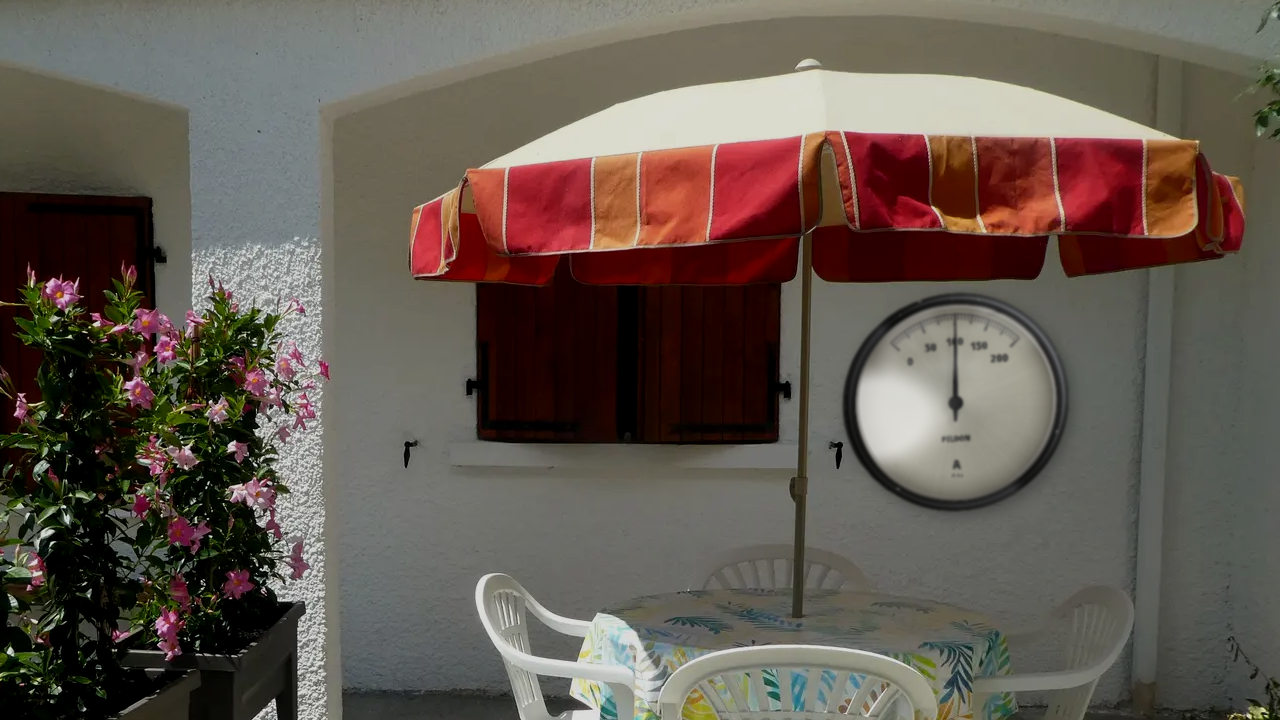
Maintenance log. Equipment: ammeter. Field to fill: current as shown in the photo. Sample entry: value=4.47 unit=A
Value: value=100 unit=A
